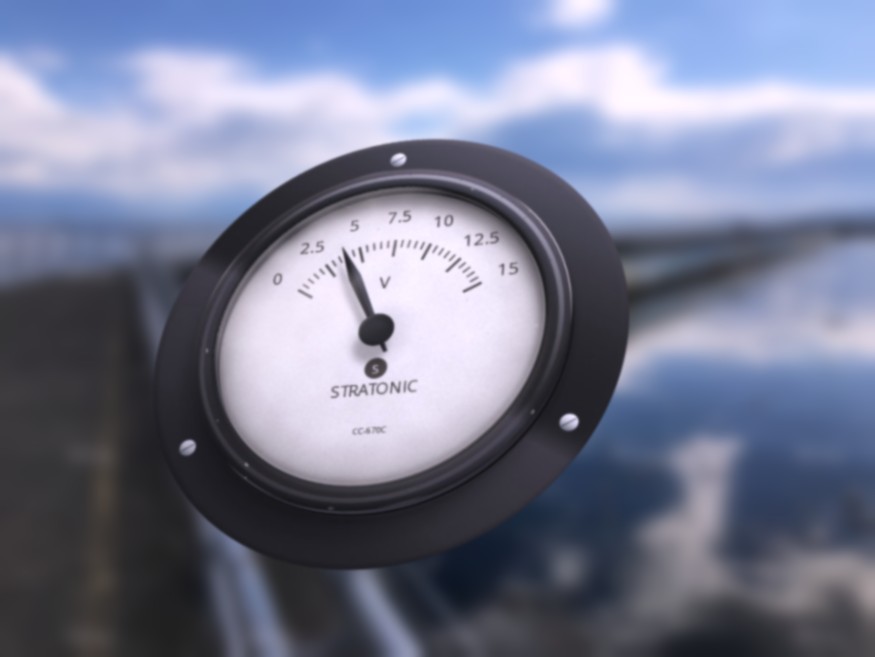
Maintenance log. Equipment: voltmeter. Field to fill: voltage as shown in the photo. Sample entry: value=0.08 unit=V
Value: value=4 unit=V
